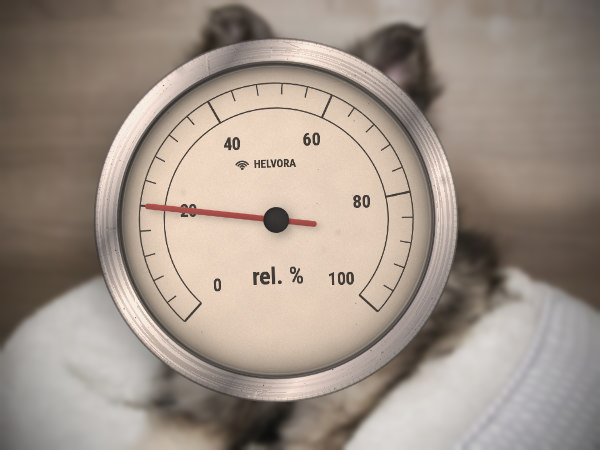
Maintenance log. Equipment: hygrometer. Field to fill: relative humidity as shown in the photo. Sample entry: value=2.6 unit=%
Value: value=20 unit=%
